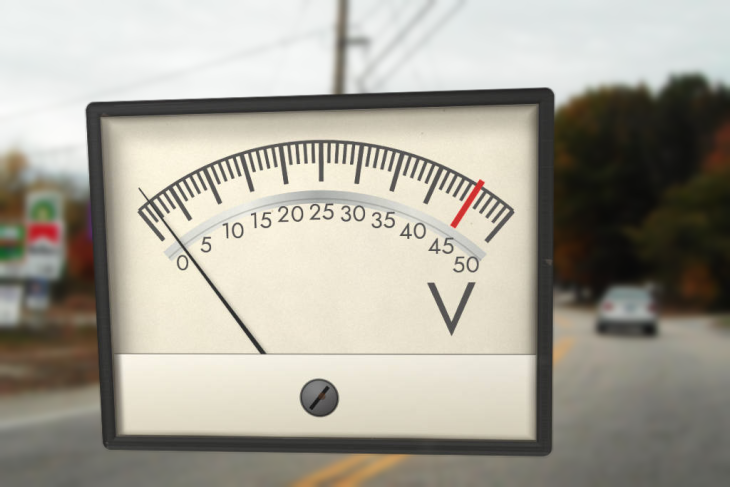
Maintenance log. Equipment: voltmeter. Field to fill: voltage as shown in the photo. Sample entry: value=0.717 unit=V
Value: value=2 unit=V
